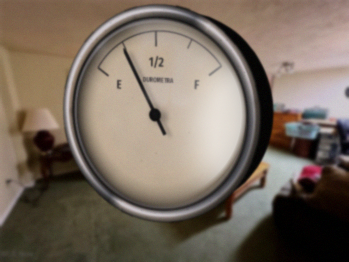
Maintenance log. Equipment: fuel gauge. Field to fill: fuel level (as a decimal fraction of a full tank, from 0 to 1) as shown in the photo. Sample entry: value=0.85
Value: value=0.25
